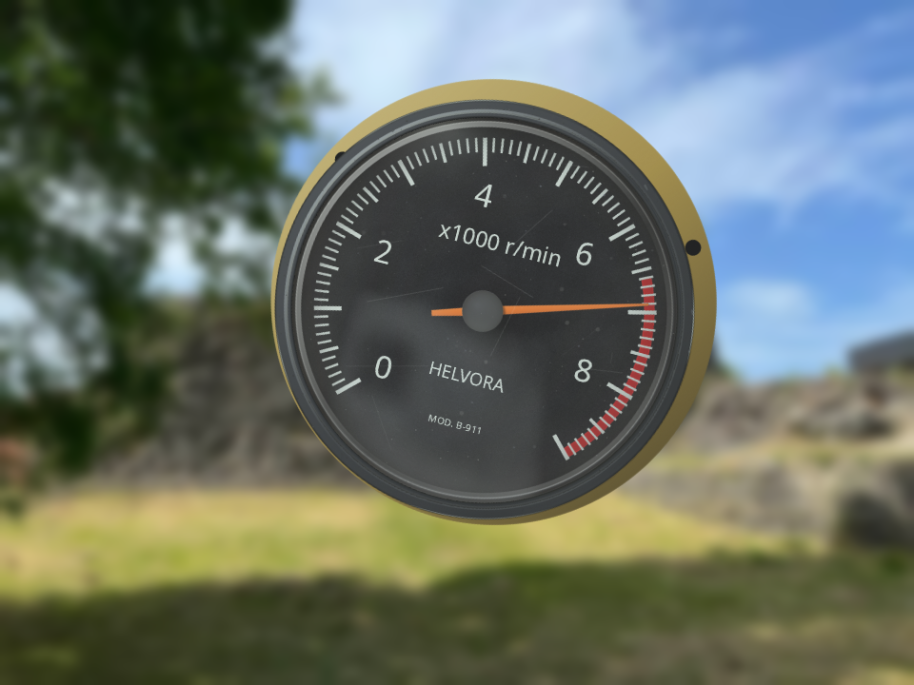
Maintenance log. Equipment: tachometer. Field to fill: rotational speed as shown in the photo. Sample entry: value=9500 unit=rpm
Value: value=6900 unit=rpm
